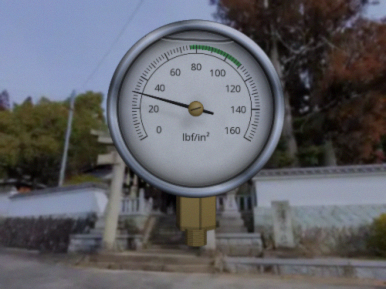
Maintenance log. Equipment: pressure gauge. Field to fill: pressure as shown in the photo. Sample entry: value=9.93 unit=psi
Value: value=30 unit=psi
